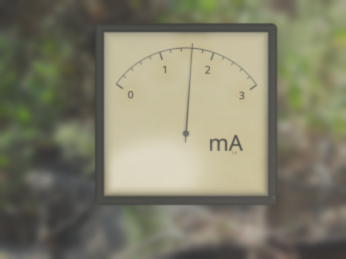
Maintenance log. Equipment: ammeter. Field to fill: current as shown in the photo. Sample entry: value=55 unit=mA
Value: value=1.6 unit=mA
